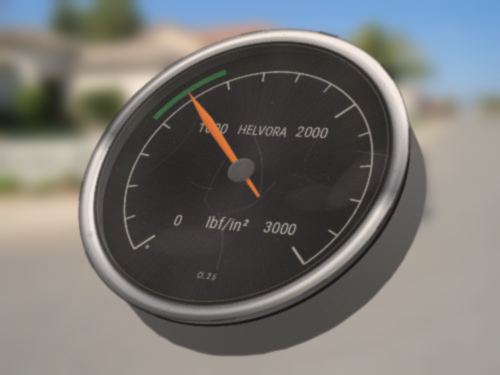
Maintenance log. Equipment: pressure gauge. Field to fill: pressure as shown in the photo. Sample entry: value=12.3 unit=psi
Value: value=1000 unit=psi
